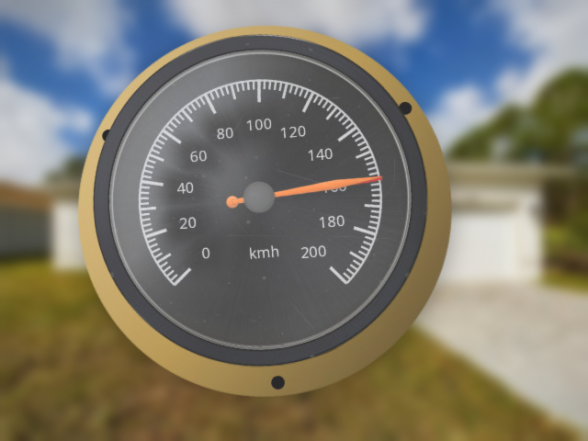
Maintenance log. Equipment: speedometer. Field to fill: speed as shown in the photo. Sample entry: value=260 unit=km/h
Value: value=160 unit=km/h
